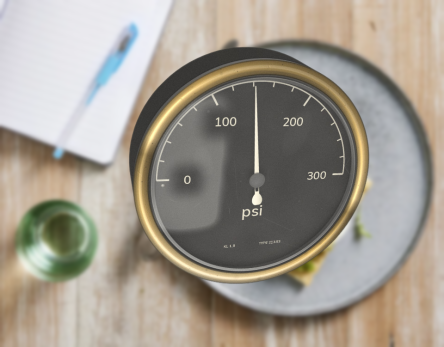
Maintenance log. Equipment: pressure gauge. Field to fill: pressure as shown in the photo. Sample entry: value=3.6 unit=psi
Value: value=140 unit=psi
